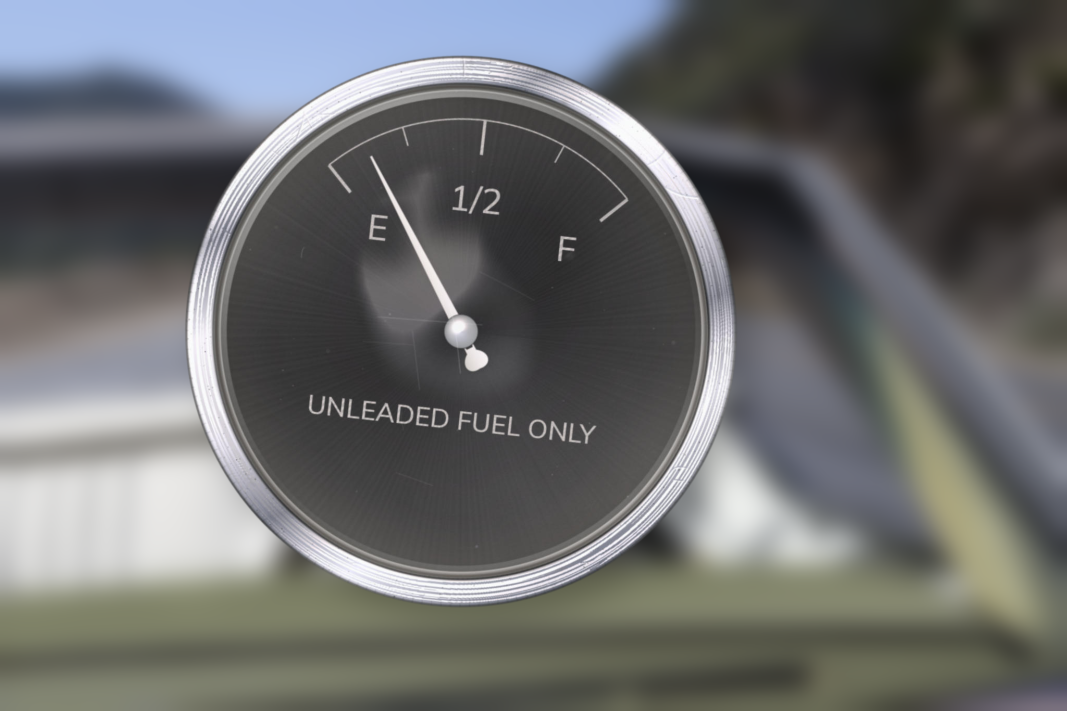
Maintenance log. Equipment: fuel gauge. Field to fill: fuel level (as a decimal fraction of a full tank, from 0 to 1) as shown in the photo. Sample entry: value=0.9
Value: value=0.125
